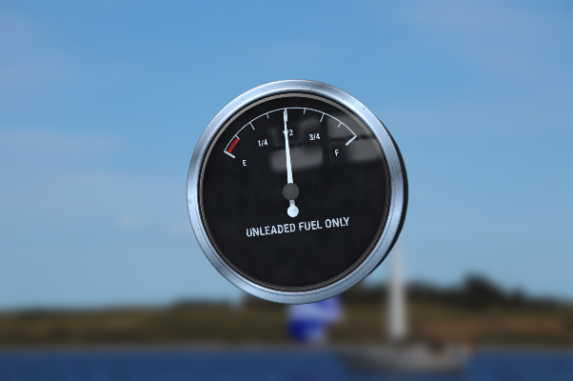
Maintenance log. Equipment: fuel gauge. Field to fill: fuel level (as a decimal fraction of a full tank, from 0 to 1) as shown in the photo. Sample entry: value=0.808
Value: value=0.5
